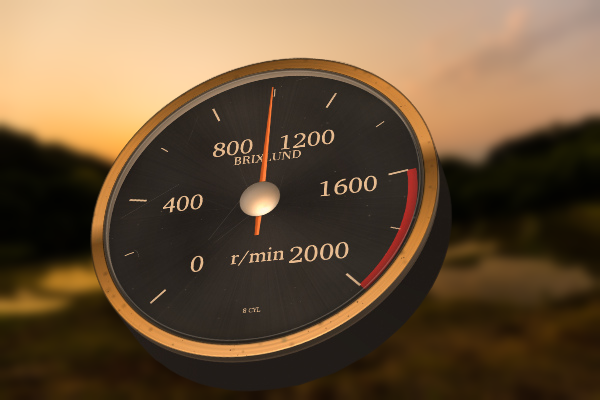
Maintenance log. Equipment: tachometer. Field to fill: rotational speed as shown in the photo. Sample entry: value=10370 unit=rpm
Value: value=1000 unit=rpm
